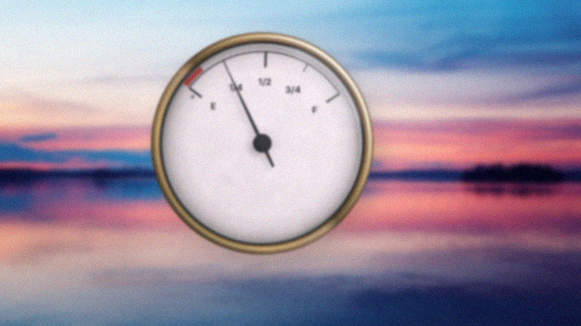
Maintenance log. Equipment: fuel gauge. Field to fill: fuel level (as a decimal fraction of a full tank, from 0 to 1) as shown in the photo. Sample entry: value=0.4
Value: value=0.25
